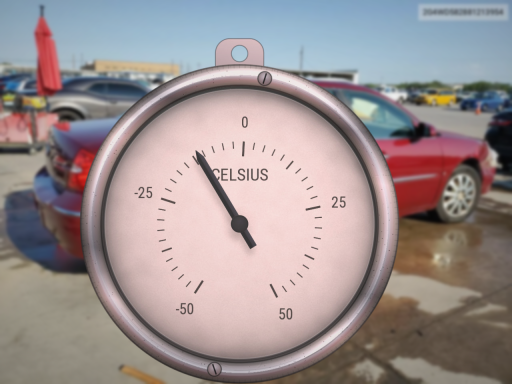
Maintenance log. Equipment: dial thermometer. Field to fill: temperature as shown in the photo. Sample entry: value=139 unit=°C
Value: value=-11.25 unit=°C
